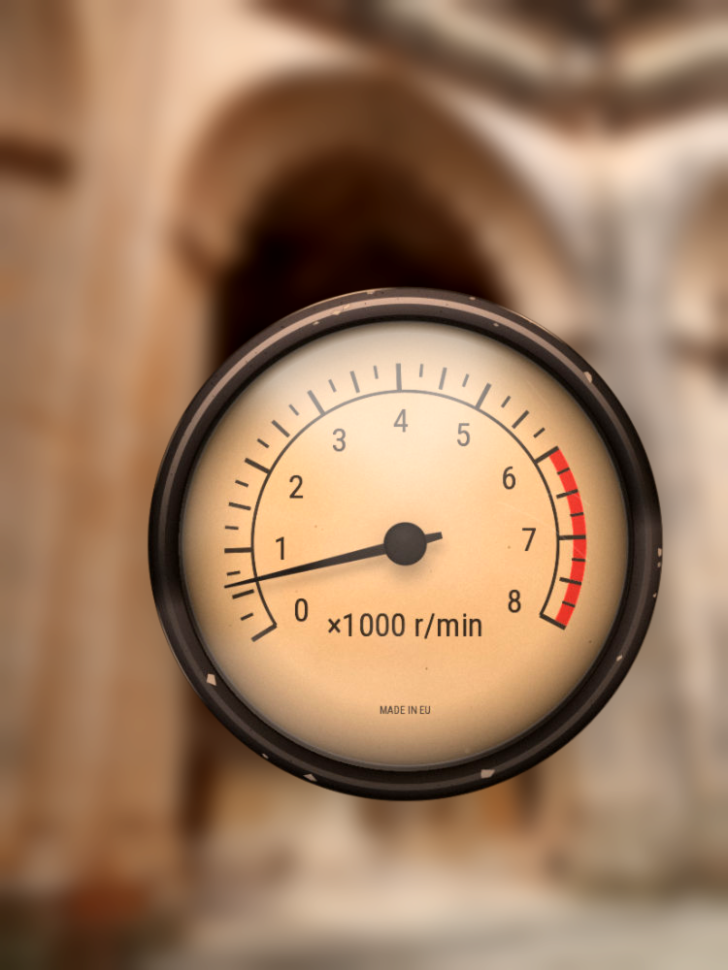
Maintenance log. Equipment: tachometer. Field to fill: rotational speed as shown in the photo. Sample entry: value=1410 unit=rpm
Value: value=625 unit=rpm
